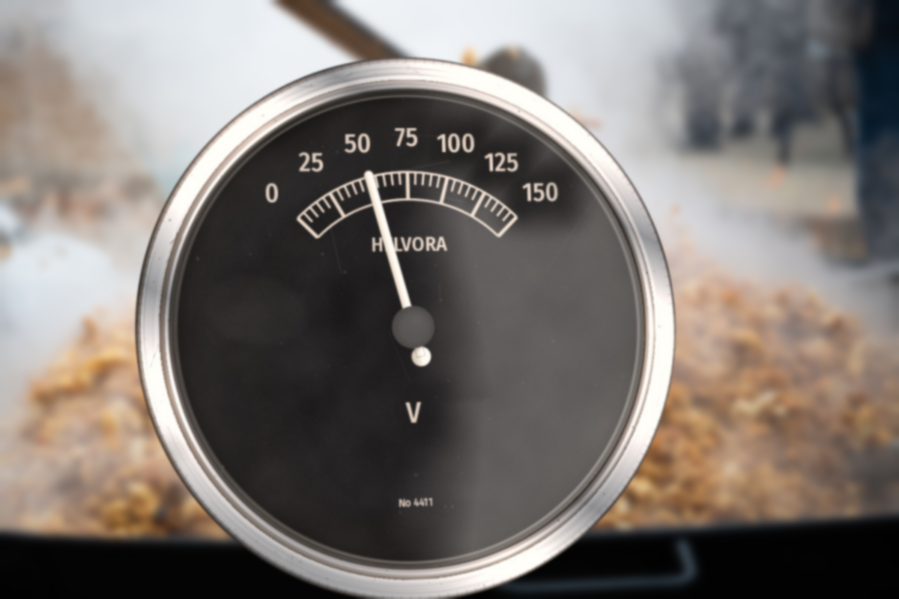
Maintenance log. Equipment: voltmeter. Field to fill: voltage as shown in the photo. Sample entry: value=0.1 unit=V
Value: value=50 unit=V
